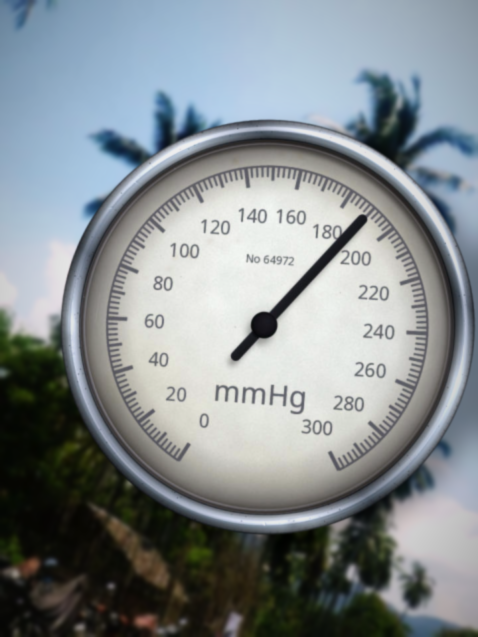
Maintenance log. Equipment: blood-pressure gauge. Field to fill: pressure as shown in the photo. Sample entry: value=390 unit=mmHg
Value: value=190 unit=mmHg
